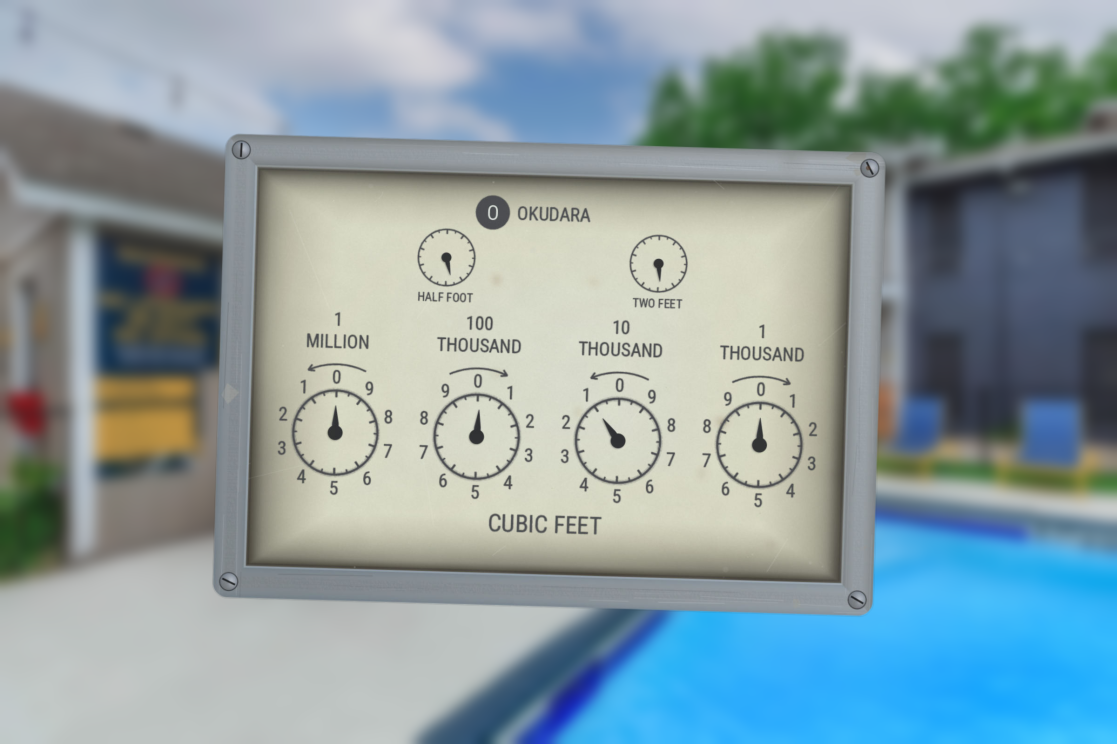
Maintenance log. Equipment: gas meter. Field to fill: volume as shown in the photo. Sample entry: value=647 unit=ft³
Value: value=1000 unit=ft³
